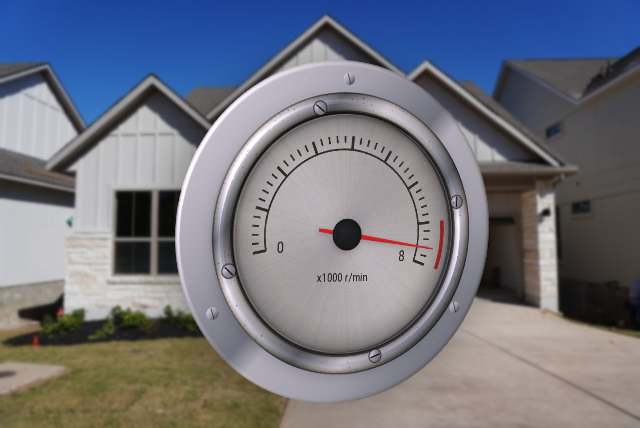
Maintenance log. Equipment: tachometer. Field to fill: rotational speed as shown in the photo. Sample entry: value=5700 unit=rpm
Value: value=7600 unit=rpm
